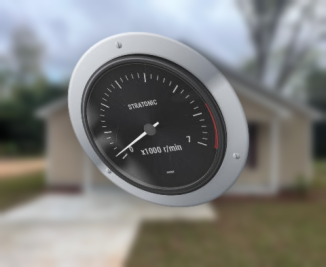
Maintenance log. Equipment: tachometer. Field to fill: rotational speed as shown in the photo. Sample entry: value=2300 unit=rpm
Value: value=200 unit=rpm
